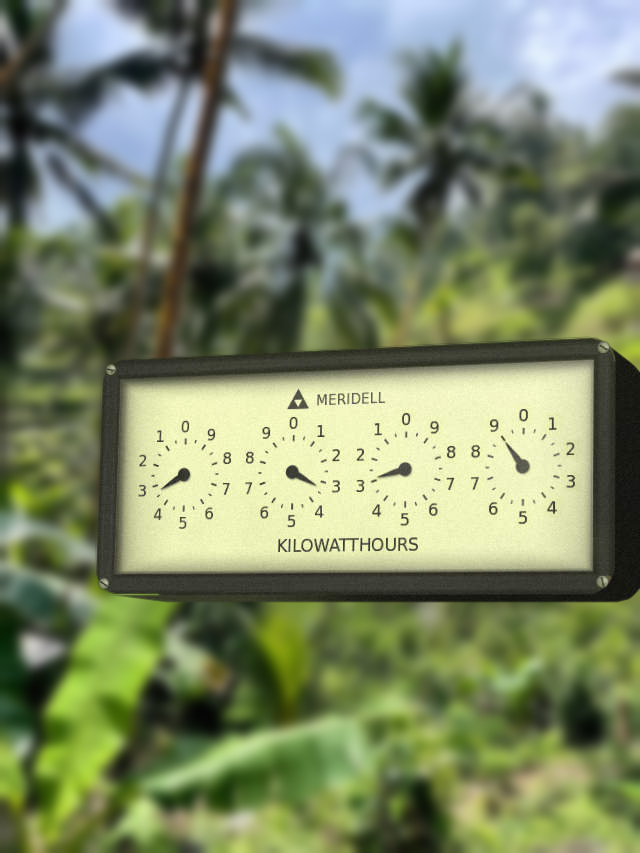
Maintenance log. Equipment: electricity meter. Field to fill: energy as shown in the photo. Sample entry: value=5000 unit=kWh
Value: value=3329 unit=kWh
